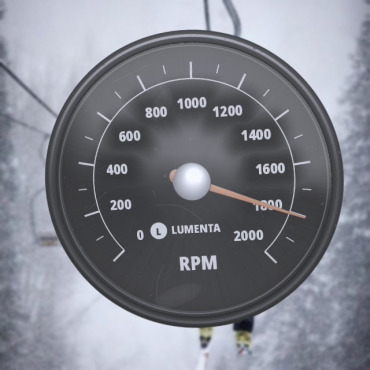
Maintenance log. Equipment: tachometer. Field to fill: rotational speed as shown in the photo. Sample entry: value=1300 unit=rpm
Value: value=1800 unit=rpm
